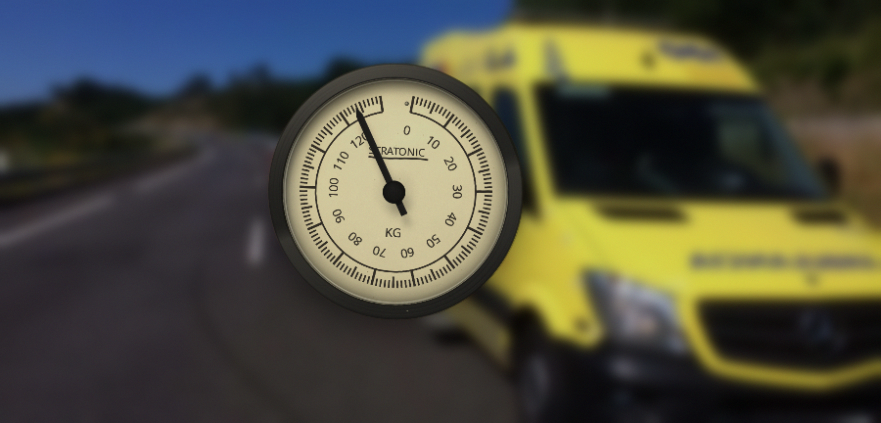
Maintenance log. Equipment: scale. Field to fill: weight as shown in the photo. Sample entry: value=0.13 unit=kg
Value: value=124 unit=kg
